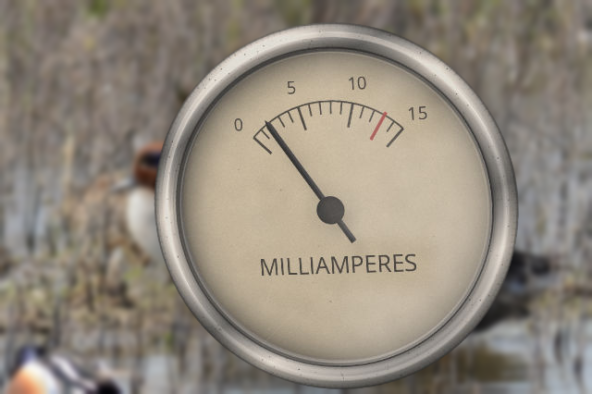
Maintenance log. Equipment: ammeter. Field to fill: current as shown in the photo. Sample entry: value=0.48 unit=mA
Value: value=2 unit=mA
